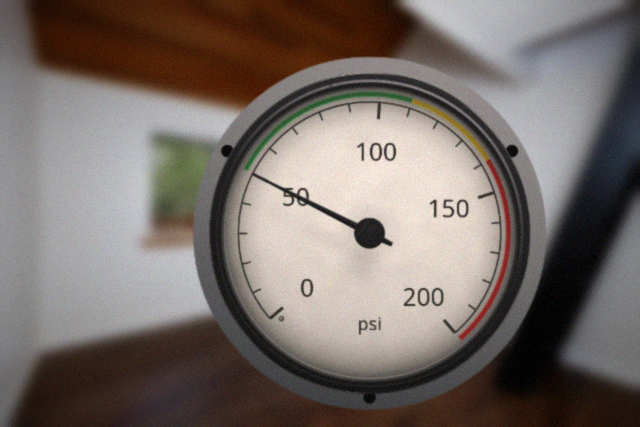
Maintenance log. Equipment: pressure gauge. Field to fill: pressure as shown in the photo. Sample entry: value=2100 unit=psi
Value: value=50 unit=psi
